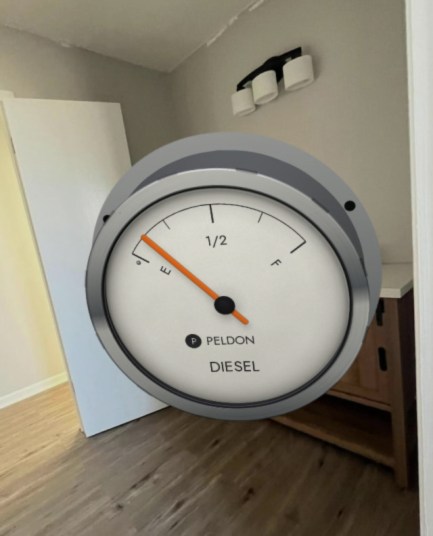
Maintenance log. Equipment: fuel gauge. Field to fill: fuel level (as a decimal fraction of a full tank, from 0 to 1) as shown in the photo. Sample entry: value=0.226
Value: value=0.125
